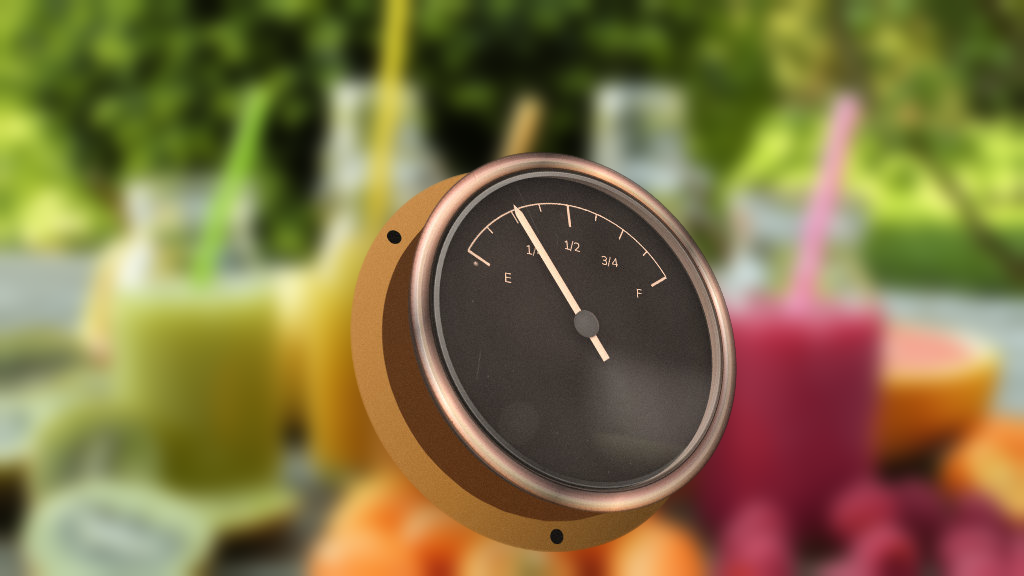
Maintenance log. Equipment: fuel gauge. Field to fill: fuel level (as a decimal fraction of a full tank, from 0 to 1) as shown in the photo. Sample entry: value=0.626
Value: value=0.25
